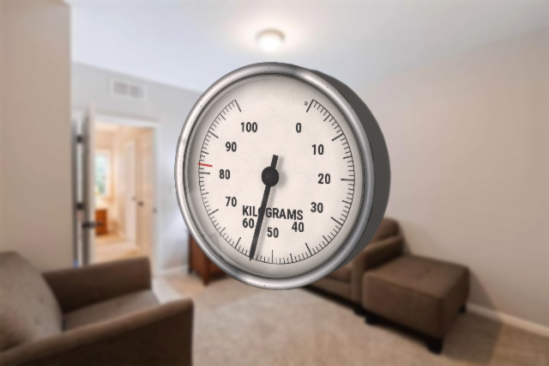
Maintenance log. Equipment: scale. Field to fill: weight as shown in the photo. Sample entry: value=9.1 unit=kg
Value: value=55 unit=kg
